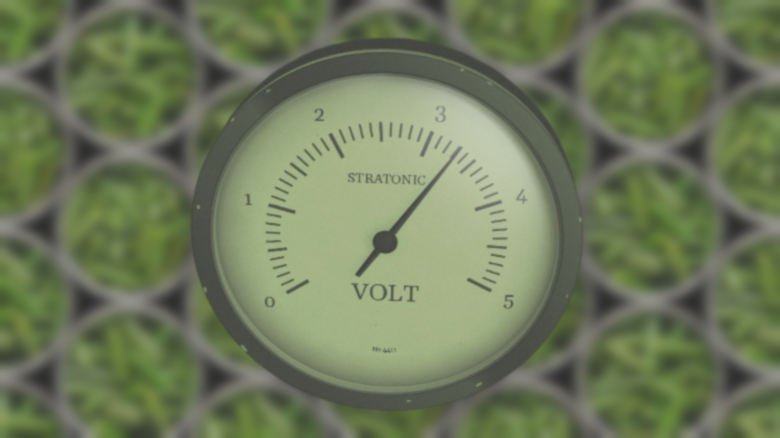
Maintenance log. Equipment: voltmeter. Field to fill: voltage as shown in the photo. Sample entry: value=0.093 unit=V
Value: value=3.3 unit=V
